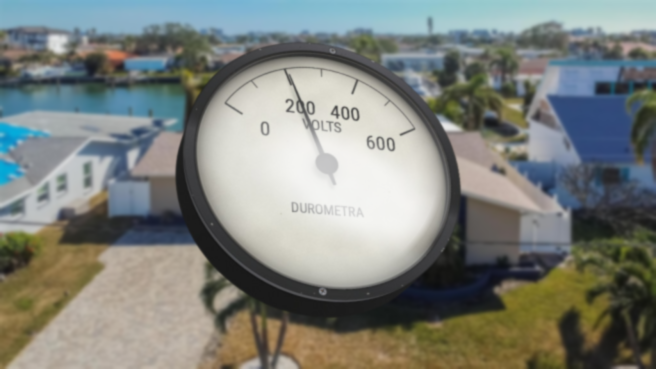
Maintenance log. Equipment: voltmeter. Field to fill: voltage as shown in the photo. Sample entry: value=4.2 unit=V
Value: value=200 unit=V
